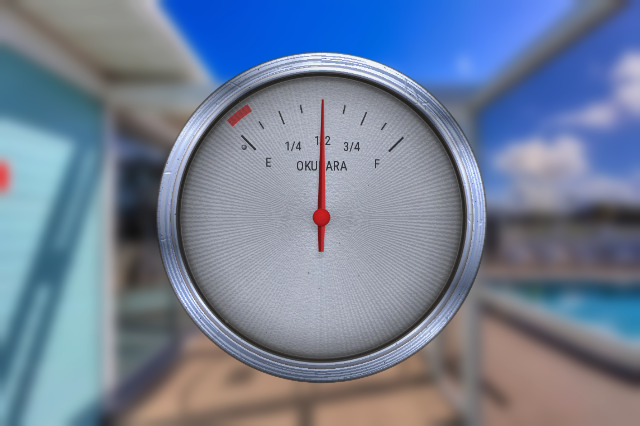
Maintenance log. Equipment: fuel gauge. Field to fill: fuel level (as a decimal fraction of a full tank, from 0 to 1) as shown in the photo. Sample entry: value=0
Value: value=0.5
